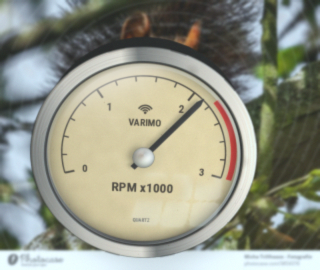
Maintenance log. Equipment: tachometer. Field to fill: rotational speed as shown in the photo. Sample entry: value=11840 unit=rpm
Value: value=2100 unit=rpm
